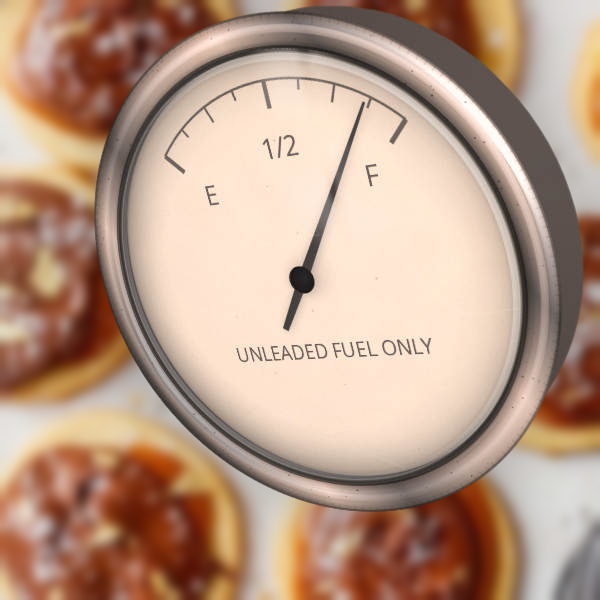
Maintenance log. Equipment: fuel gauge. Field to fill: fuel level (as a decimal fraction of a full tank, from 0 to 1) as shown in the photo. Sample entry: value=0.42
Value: value=0.875
